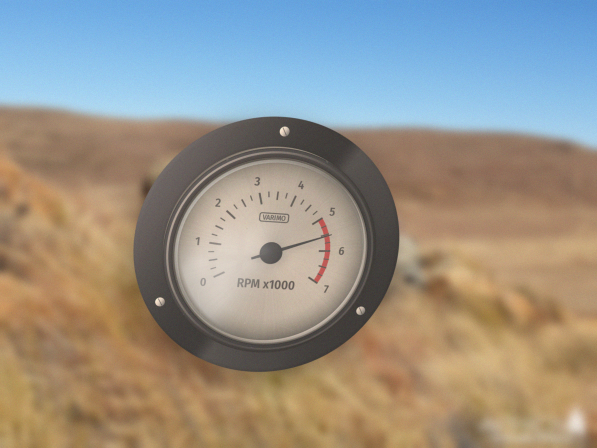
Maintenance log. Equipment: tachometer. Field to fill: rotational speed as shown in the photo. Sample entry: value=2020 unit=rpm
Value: value=5500 unit=rpm
